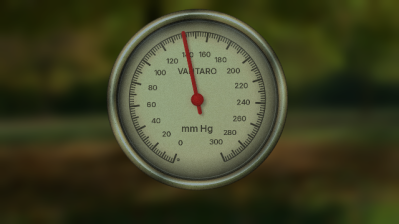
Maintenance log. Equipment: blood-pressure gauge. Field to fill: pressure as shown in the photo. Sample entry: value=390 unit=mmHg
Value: value=140 unit=mmHg
